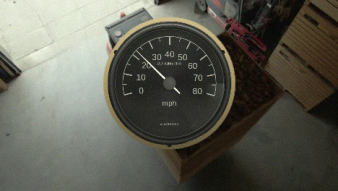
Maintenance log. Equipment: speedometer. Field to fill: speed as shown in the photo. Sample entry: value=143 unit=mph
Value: value=22.5 unit=mph
